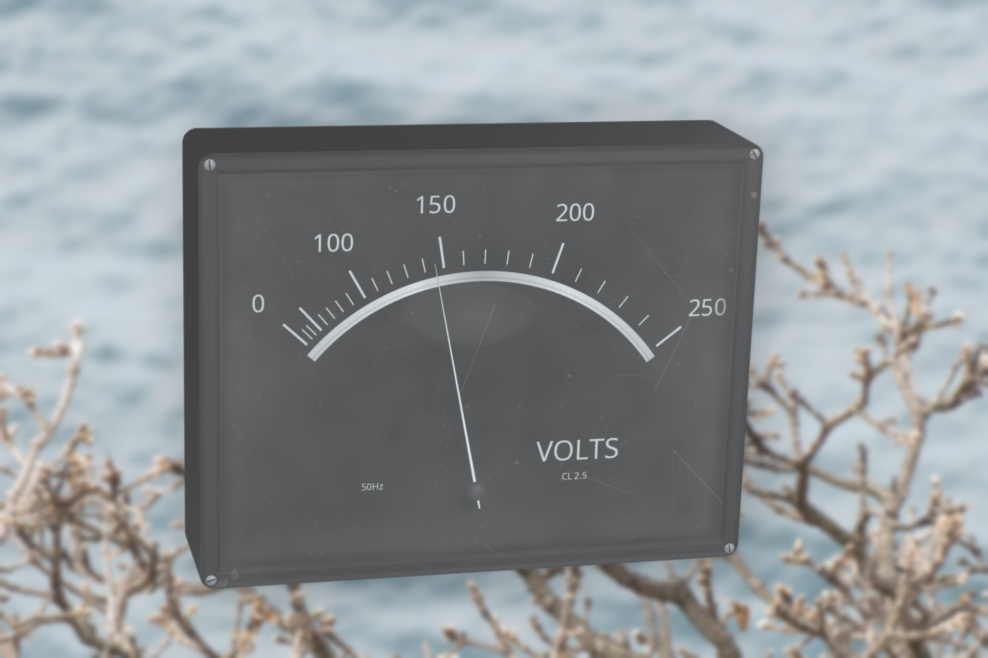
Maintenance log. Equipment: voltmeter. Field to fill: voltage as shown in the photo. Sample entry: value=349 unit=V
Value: value=145 unit=V
